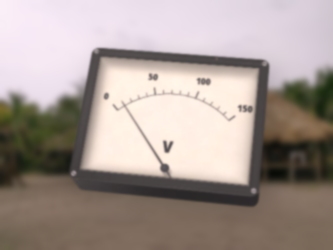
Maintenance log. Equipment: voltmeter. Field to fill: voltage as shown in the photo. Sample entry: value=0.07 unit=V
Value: value=10 unit=V
